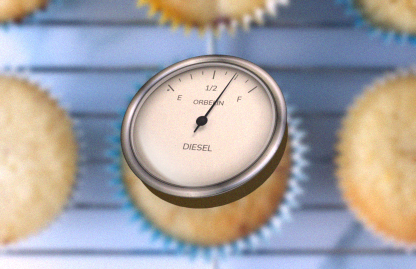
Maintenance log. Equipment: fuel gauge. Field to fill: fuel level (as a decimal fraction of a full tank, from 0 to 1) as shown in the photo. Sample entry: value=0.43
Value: value=0.75
